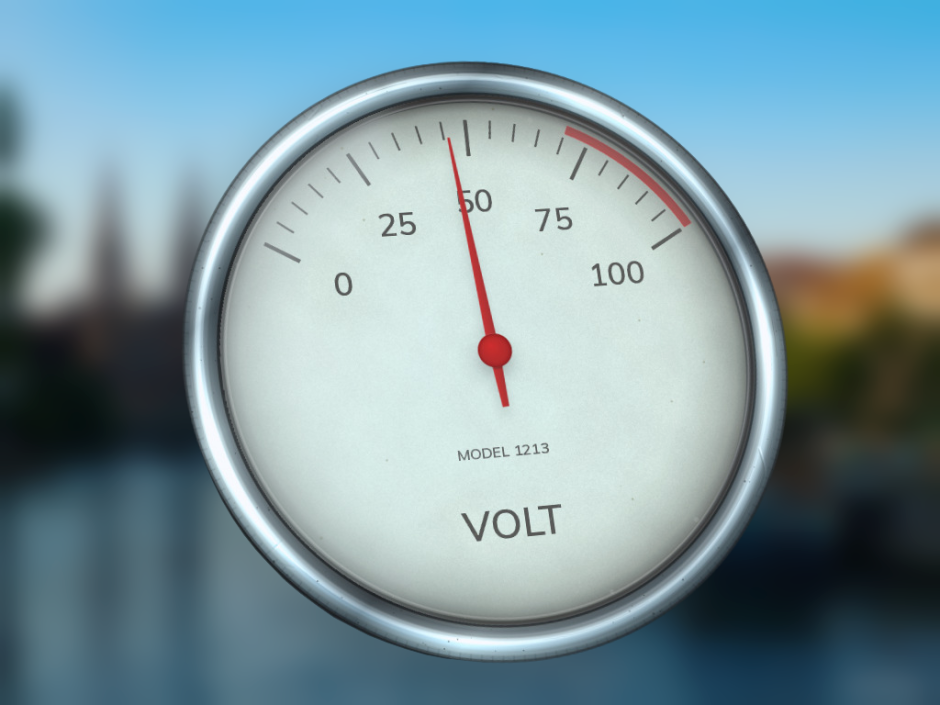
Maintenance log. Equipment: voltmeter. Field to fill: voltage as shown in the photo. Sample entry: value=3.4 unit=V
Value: value=45 unit=V
